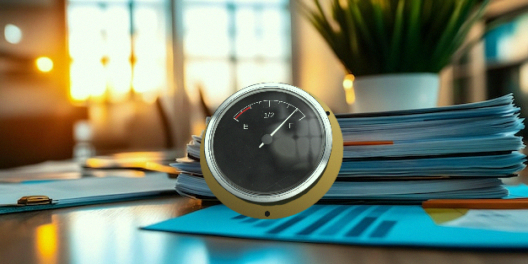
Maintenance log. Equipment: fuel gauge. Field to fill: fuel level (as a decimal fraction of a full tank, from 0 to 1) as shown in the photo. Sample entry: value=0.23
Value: value=0.875
